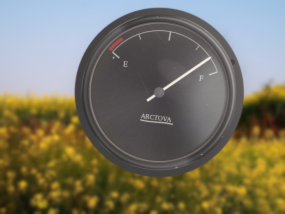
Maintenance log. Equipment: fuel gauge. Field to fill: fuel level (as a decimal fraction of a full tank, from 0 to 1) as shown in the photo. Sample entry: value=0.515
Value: value=0.875
